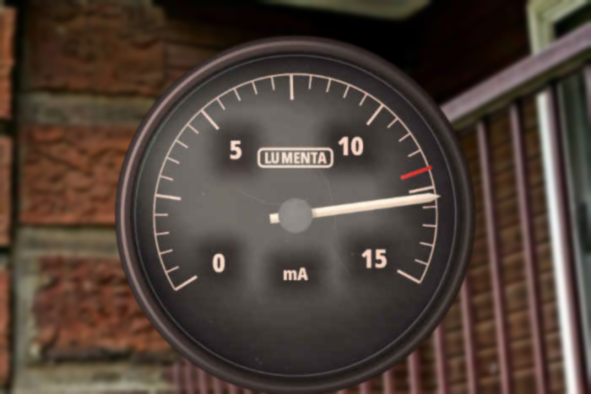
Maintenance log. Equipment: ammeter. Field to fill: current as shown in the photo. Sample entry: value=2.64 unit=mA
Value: value=12.75 unit=mA
